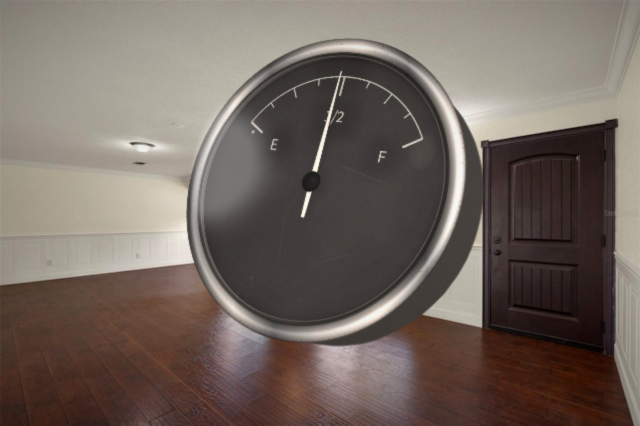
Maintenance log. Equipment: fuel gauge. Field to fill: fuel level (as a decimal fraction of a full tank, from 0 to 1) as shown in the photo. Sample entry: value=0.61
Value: value=0.5
